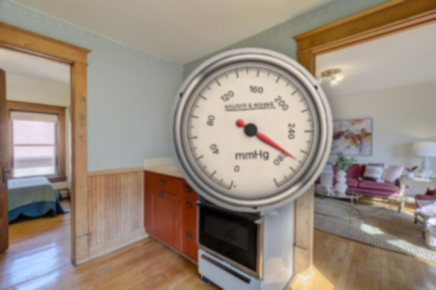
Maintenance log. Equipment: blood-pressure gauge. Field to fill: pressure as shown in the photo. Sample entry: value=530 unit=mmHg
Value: value=270 unit=mmHg
